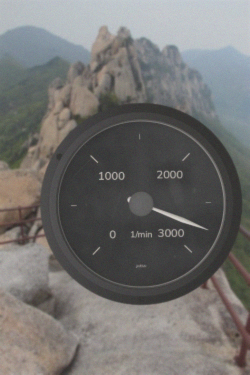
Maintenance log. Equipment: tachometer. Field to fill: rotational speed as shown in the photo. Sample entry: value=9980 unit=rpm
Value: value=2750 unit=rpm
